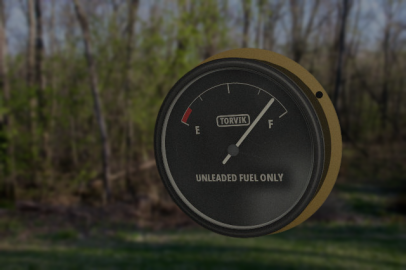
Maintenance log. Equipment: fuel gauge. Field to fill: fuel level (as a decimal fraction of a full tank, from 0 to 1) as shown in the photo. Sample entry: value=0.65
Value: value=0.875
